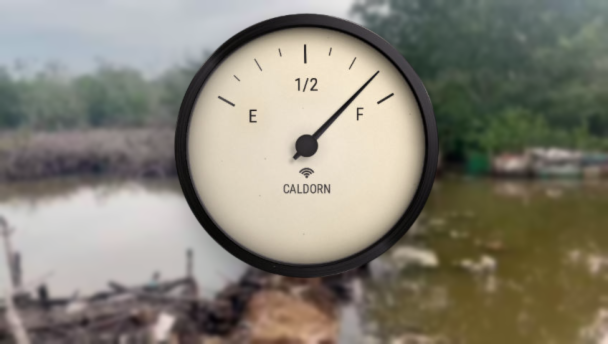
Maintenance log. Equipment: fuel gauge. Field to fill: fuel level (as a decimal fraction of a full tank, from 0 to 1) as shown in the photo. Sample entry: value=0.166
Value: value=0.875
